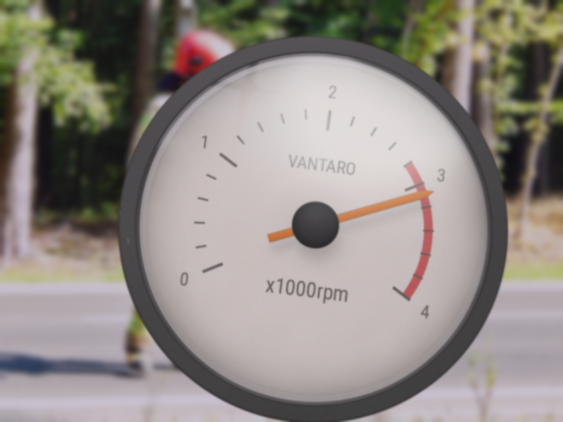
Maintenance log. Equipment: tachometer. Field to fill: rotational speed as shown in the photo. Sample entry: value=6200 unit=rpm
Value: value=3100 unit=rpm
